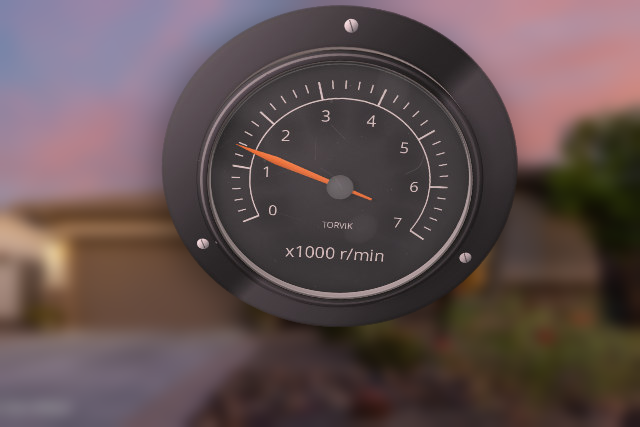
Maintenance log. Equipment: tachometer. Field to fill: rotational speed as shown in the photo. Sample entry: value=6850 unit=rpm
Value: value=1400 unit=rpm
